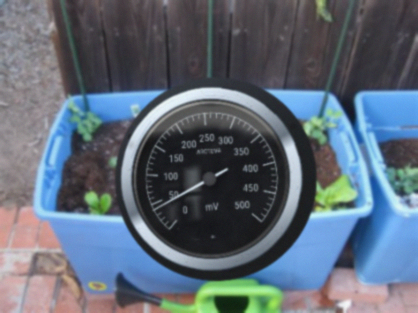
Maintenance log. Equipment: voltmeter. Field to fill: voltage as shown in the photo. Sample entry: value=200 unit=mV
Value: value=40 unit=mV
